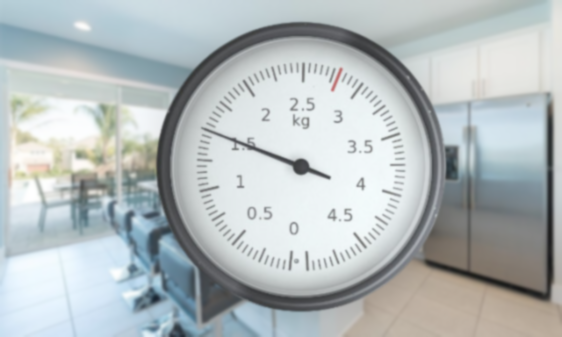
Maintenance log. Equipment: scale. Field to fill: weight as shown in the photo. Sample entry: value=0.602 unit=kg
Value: value=1.5 unit=kg
